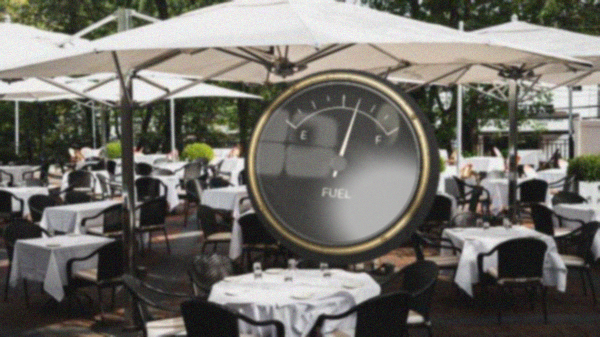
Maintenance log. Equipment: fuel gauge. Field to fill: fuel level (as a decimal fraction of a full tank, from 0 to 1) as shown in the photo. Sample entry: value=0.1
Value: value=0.625
